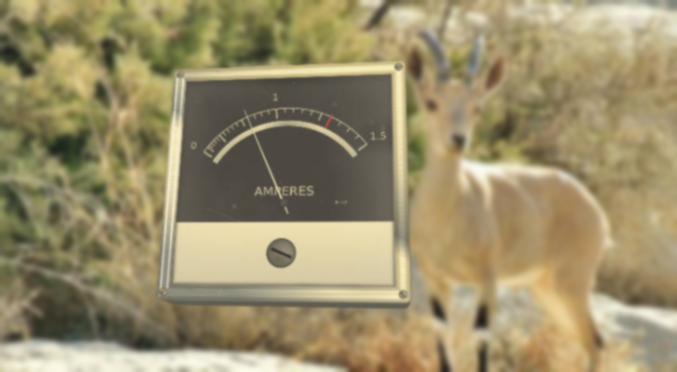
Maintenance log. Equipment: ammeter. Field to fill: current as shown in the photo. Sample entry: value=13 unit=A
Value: value=0.8 unit=A
